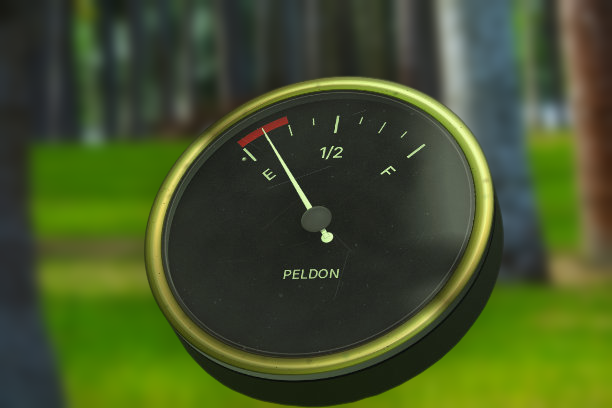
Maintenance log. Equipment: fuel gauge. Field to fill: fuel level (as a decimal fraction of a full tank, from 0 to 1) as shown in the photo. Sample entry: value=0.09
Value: value=0.125
